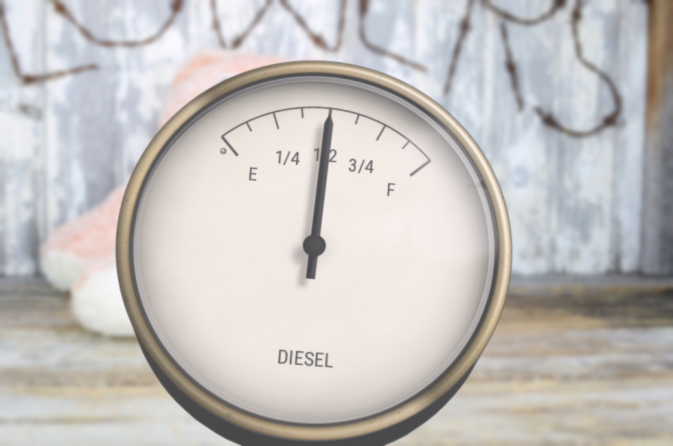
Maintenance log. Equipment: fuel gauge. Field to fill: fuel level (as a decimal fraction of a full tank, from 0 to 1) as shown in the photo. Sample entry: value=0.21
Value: value=0.5
